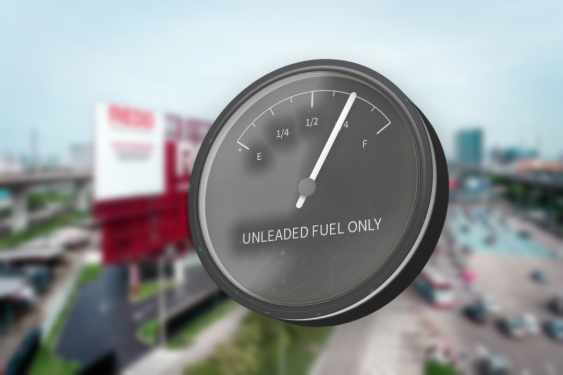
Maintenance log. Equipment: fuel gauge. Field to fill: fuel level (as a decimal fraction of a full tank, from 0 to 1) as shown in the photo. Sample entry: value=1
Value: value=0.75
